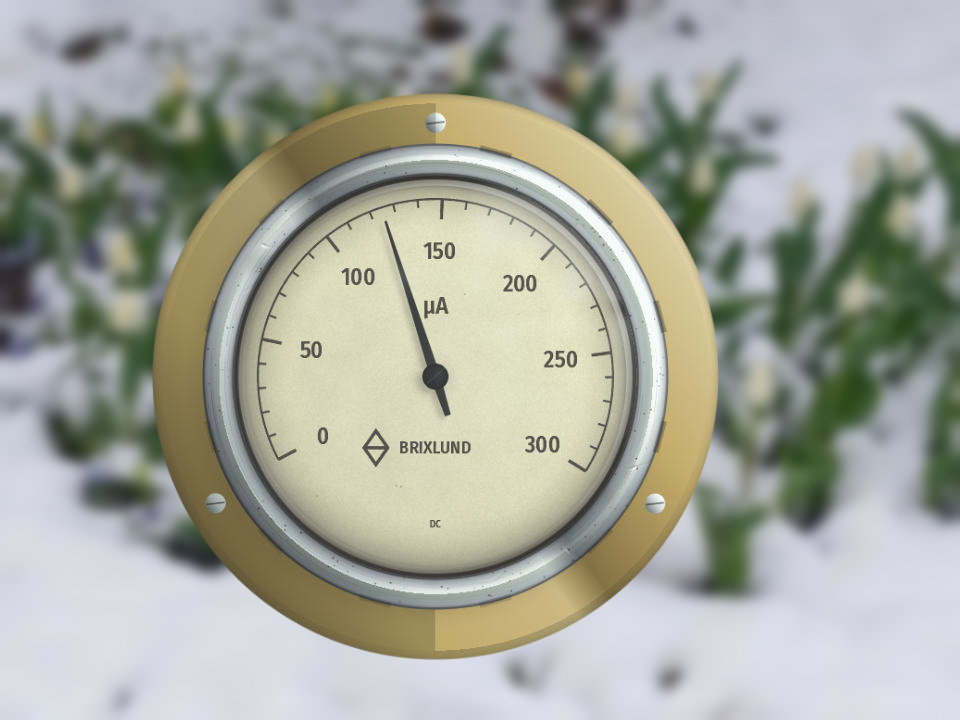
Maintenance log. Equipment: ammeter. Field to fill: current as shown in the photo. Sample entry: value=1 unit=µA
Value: value=125 unit=µA
